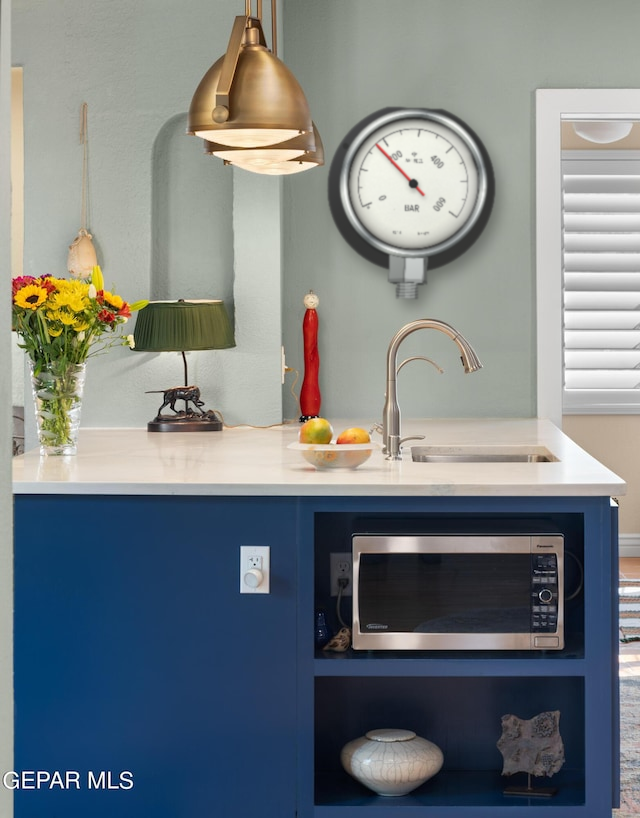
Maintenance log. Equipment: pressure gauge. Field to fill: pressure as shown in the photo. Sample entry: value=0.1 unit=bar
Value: value=175 unit=bar
